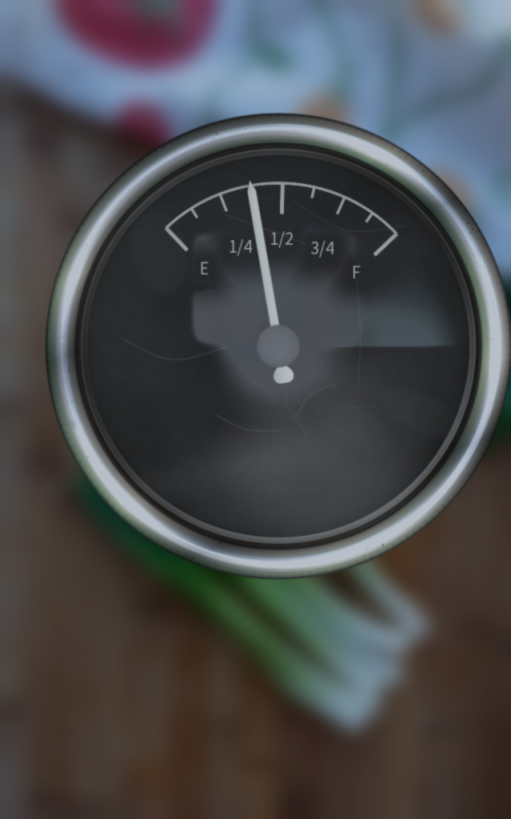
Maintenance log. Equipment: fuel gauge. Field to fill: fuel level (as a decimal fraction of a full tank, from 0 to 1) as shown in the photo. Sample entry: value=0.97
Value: value=0.375
